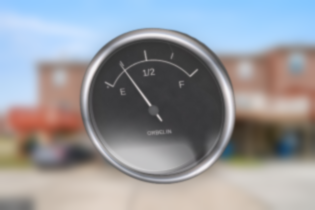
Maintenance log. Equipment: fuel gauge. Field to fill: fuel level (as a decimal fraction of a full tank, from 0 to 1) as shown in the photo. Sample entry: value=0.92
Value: value=0.25
